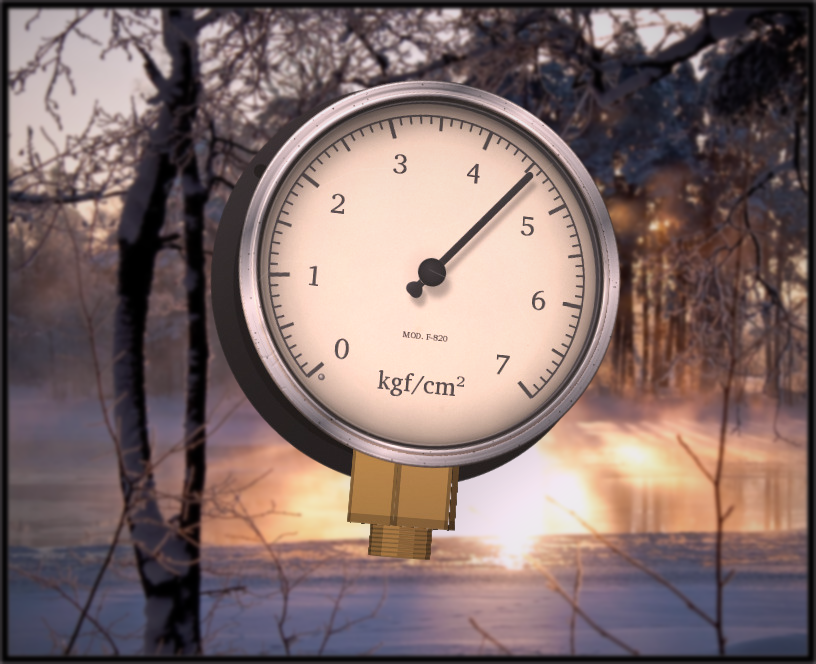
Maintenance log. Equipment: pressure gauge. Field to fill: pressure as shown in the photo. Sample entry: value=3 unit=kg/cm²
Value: value=4.55 unit=kg/cm²
